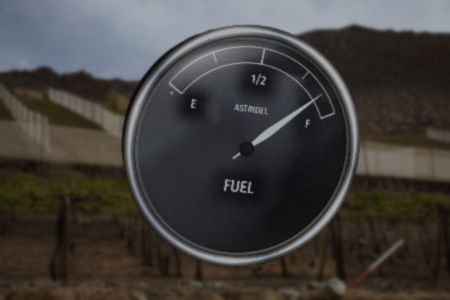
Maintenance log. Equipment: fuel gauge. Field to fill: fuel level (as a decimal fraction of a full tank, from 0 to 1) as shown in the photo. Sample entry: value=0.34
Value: value=0.875
